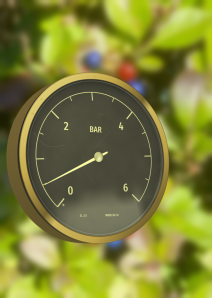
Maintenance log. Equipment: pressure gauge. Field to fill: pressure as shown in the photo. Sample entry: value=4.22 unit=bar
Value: value=0.5 unit=bar
